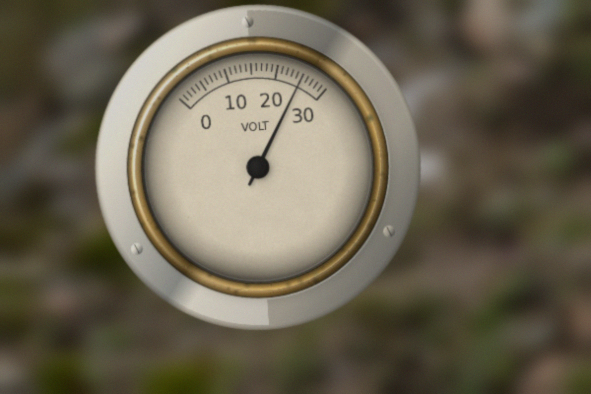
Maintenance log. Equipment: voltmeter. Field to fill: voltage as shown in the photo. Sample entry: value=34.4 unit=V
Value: value=25 unit=V
